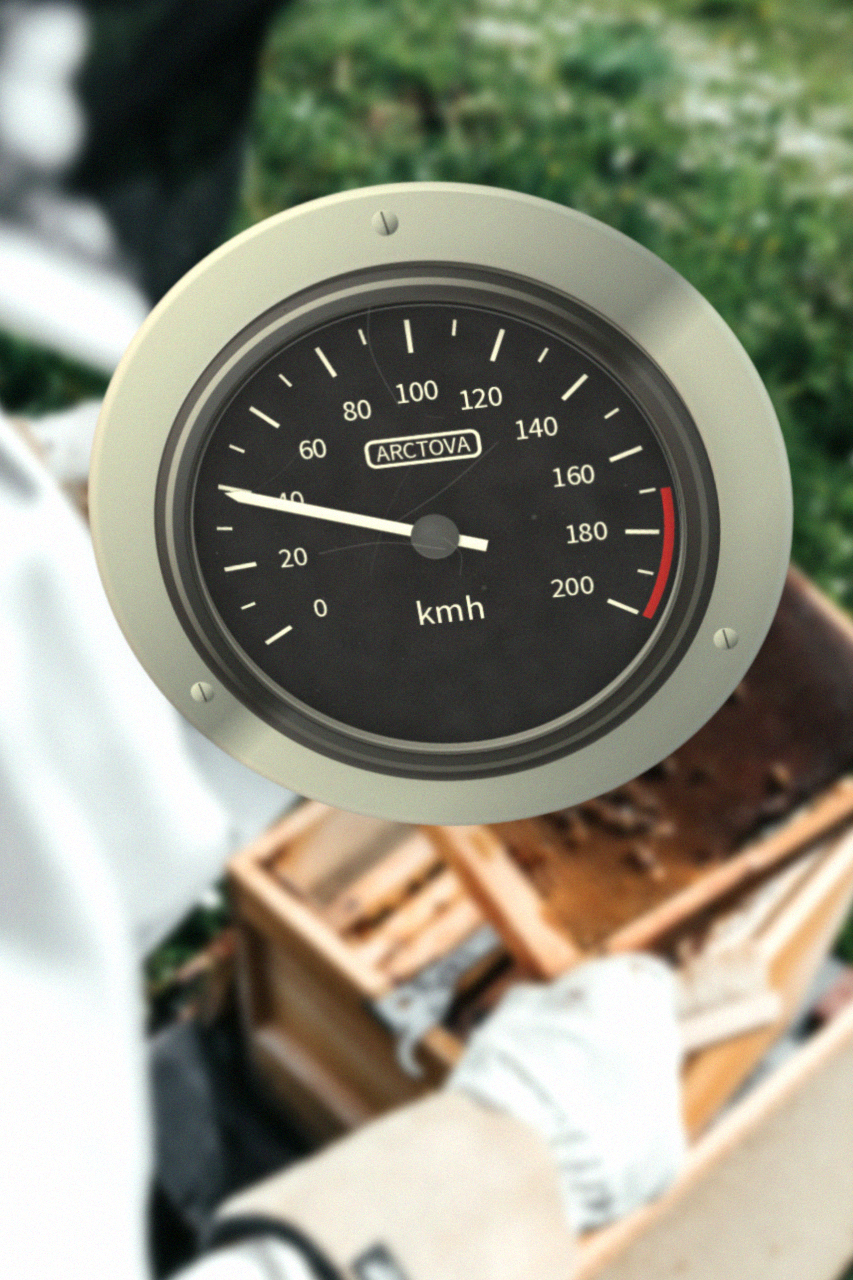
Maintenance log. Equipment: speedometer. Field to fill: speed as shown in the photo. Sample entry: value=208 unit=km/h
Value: value=40 unit=km/h
